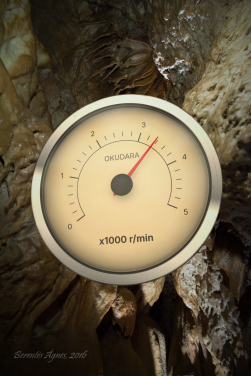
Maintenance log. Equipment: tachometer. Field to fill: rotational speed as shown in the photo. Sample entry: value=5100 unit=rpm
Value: value=3400 unit=rpm
